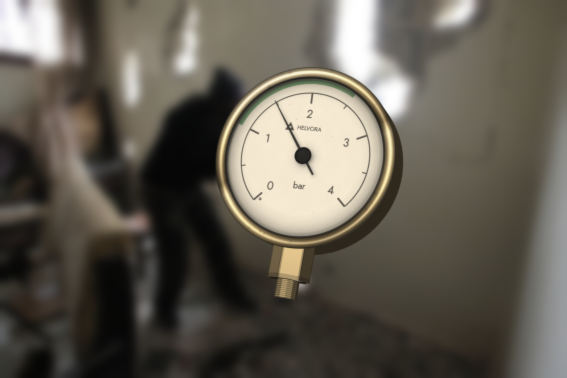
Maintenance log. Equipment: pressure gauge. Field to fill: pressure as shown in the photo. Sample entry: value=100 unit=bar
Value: value=1.5 unit=bar
